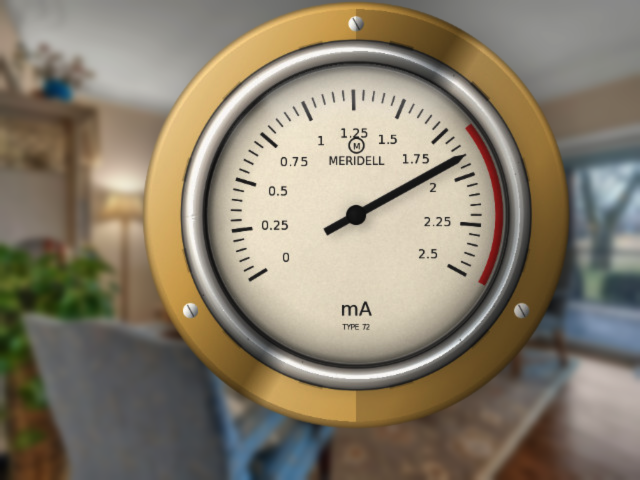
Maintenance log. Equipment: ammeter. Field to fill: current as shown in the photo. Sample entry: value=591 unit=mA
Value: value=1.9 unit=mA
